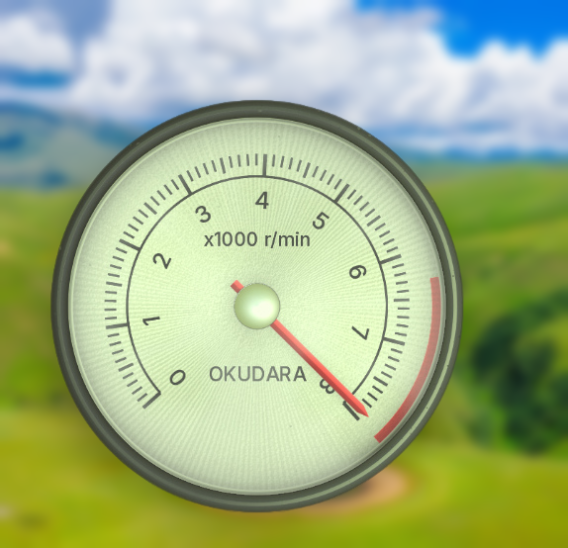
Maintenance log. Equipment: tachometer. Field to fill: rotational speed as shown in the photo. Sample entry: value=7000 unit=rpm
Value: value=7900 unit=rpm
